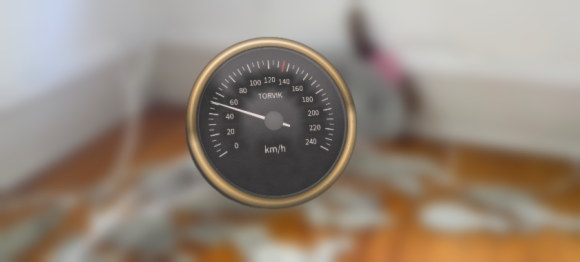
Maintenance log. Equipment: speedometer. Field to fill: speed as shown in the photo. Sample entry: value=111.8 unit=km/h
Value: value=50 unit=km/h
